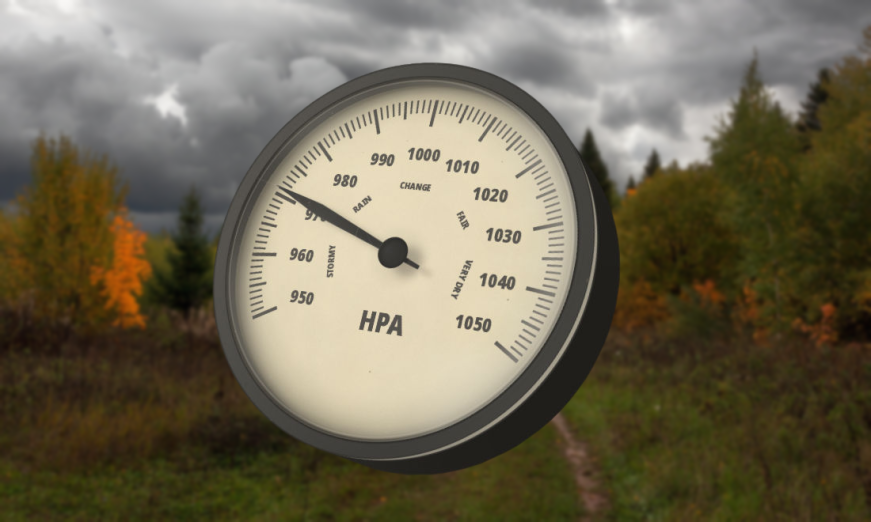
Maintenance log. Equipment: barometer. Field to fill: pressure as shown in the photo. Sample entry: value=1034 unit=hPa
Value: value=971 unit=hPa
